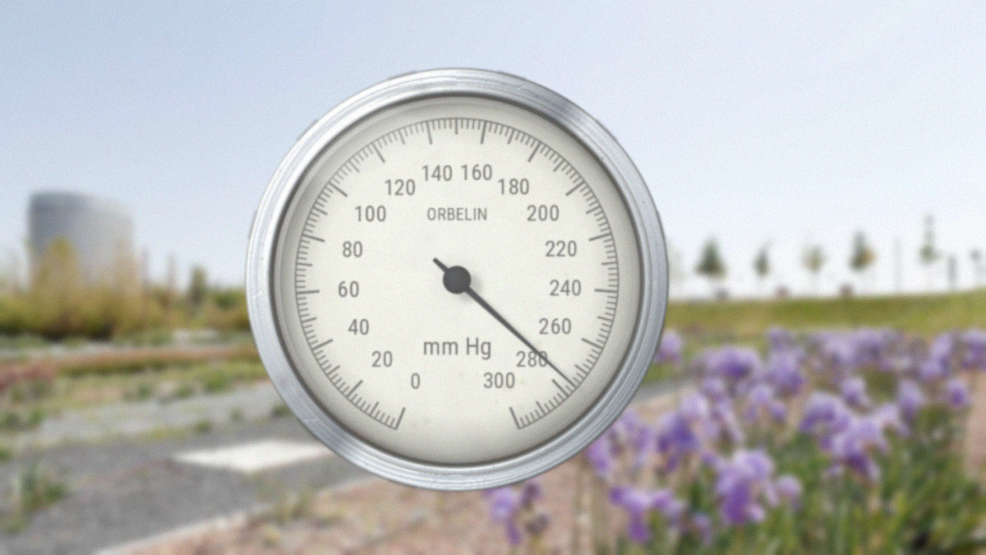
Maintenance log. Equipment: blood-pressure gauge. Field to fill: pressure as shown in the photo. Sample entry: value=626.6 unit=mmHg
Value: value=276 unit=mmHg
